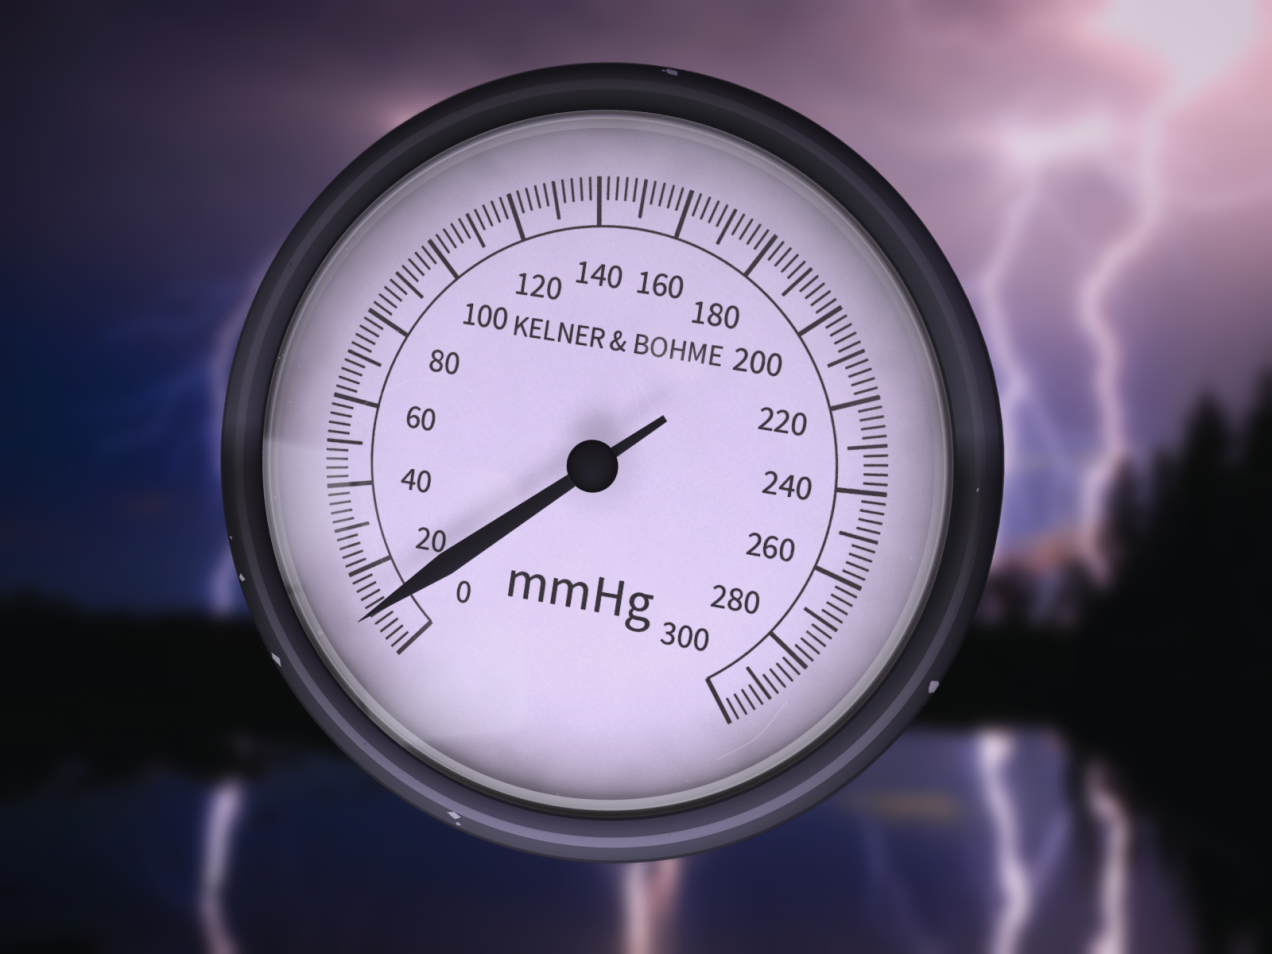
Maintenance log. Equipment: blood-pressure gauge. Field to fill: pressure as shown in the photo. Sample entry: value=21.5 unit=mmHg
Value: value=10 unit=mmHg
